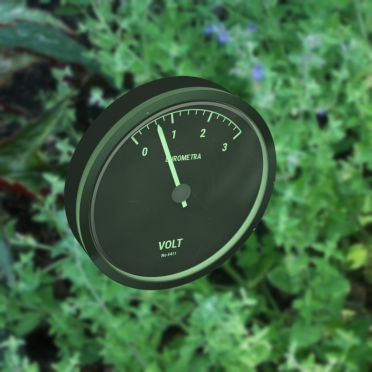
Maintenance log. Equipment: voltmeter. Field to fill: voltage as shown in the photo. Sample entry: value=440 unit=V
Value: value=0.6 unit=V
